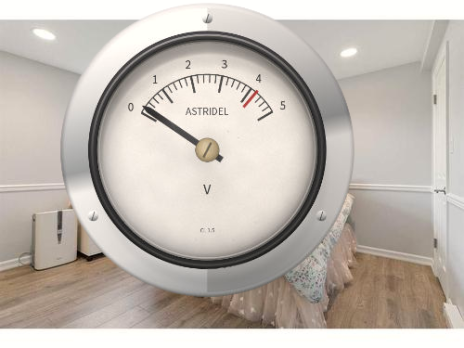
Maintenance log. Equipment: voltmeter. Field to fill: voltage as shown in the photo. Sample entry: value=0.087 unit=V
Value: value=0.2 unit=V
